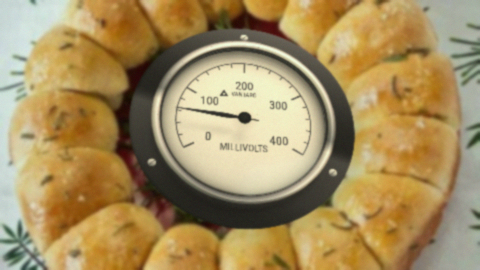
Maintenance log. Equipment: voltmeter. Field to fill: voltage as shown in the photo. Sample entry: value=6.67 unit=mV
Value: value=60 unit=mV
